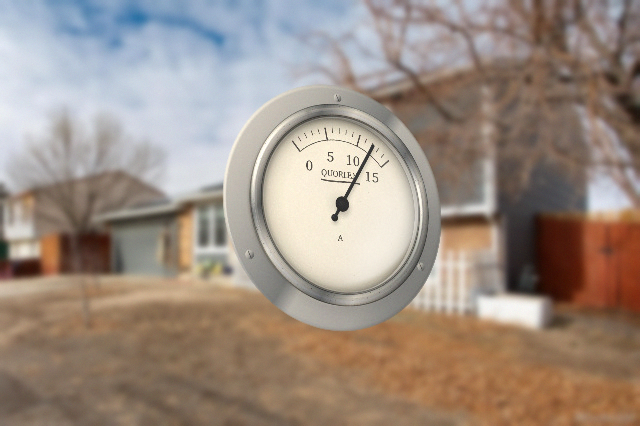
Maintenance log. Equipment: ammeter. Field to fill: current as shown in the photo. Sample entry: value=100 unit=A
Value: value=12 unit=A
